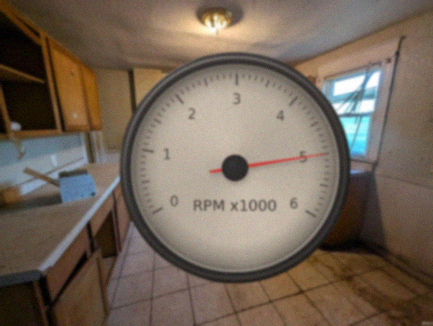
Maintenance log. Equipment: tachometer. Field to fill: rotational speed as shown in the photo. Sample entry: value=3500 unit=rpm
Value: value=5000 unit=rpm
